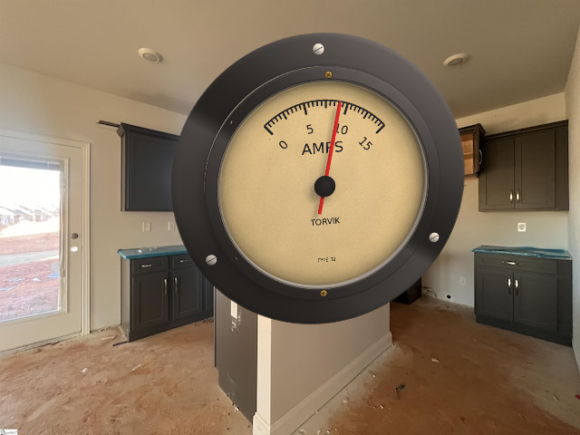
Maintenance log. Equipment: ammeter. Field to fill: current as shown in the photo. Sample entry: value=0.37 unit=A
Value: value=9 unit=A
